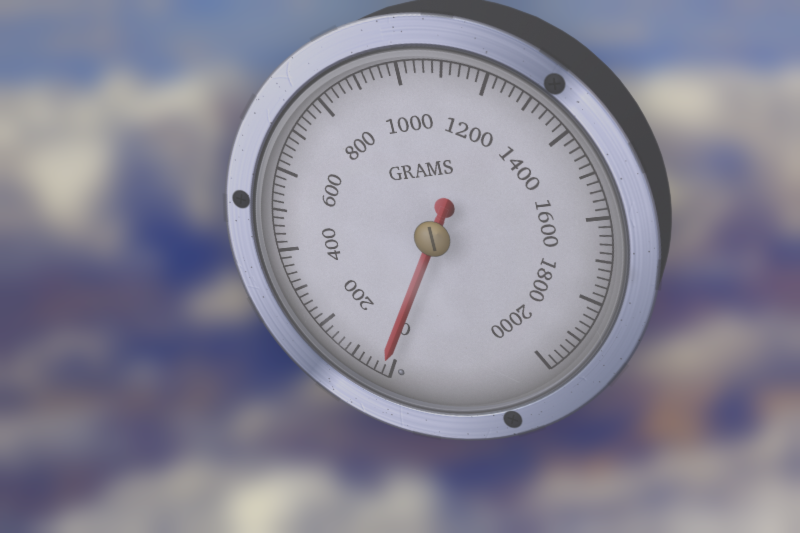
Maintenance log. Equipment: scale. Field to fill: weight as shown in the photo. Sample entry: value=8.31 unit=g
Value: value=20 unit=g
